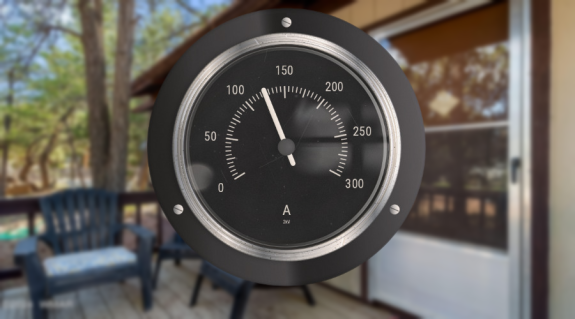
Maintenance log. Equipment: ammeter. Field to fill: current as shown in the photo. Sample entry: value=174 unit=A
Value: value=125 unit=A
